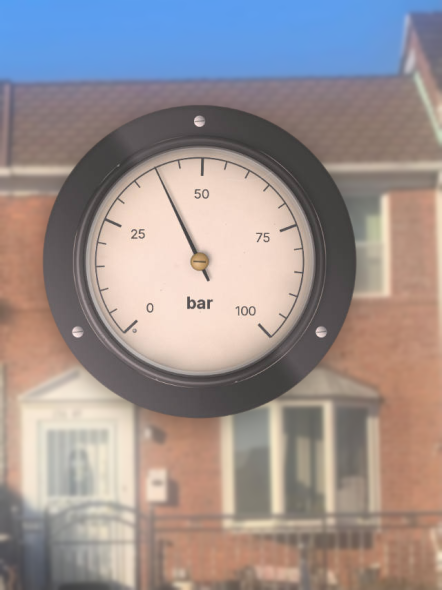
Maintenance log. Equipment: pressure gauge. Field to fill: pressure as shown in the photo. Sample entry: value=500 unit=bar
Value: value=40 unit=bar
